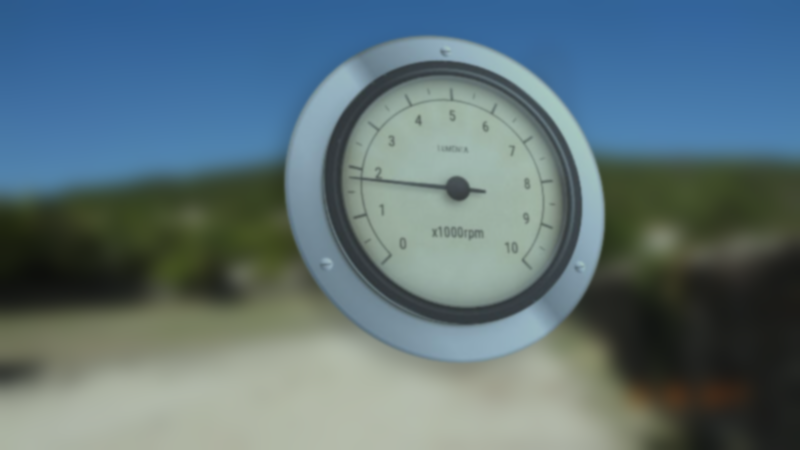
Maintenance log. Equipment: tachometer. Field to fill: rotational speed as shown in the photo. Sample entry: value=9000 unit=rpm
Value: value=1750 unit=rpm
